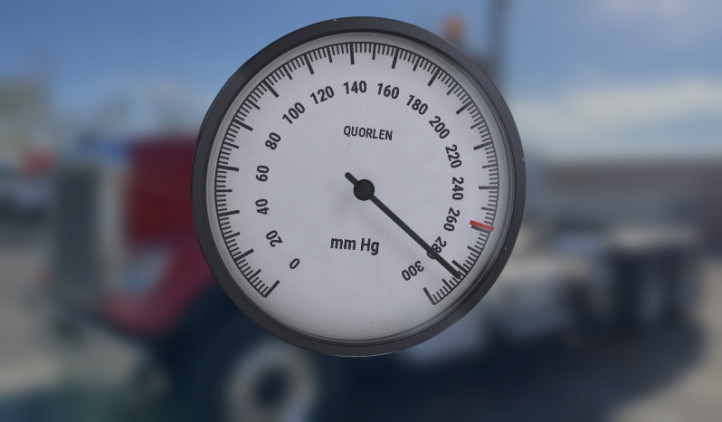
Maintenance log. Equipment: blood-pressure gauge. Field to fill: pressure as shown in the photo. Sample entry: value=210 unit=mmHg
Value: value=284 unit=mmHg
